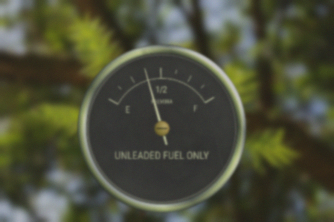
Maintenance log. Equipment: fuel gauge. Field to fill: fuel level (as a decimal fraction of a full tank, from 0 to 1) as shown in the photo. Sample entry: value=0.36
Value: value=0.375
